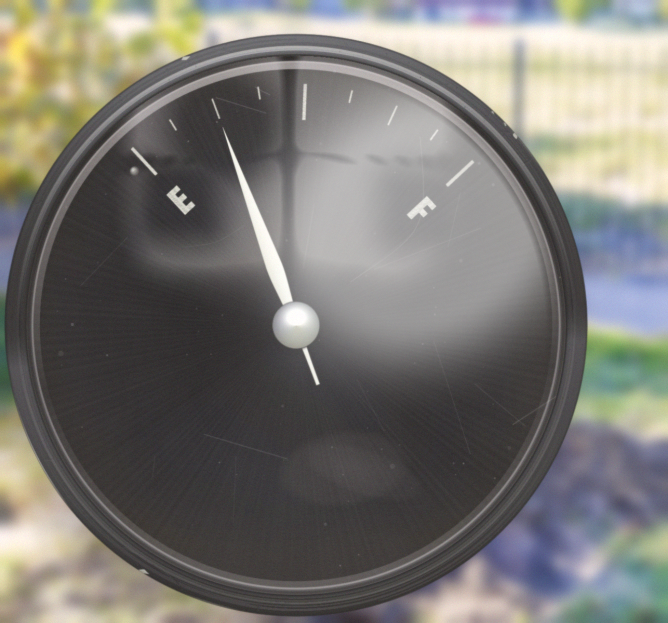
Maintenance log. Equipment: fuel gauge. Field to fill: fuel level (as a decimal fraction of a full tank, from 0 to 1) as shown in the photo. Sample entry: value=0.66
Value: value=0.25
